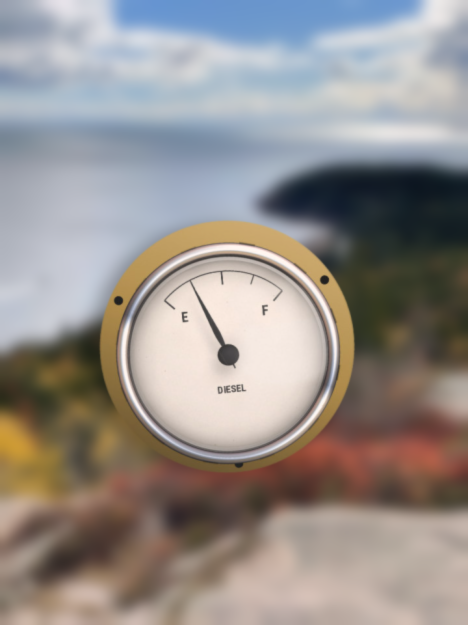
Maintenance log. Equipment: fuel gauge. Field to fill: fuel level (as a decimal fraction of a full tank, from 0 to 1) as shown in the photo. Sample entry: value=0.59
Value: value=0.25
